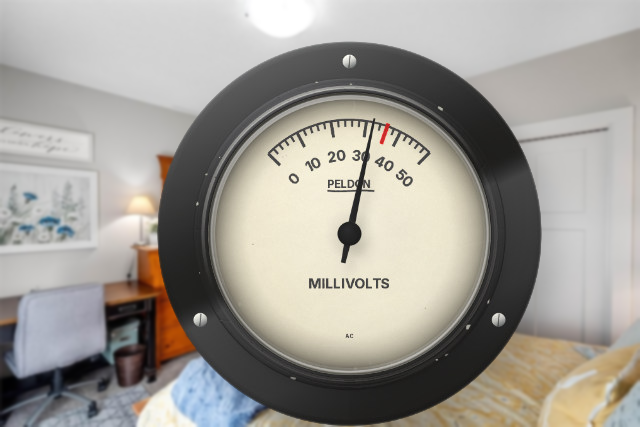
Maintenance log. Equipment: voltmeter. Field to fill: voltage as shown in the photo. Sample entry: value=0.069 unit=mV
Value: value=32 unit=mV
